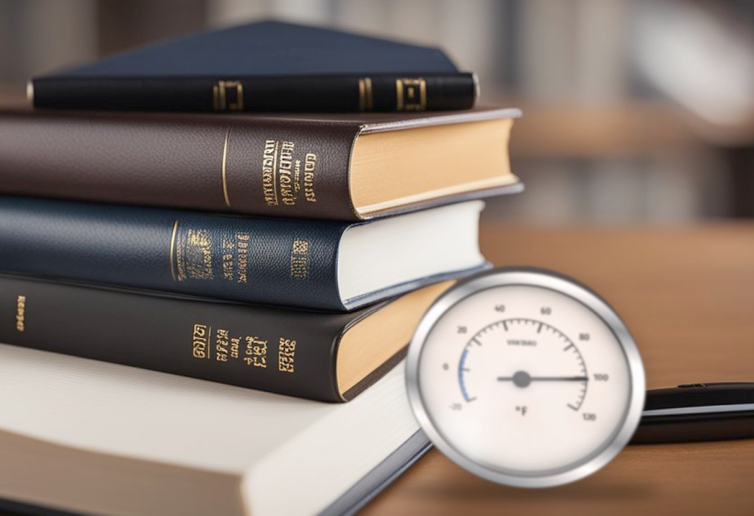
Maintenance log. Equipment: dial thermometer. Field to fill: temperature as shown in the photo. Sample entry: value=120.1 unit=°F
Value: value=100 unit=°F
